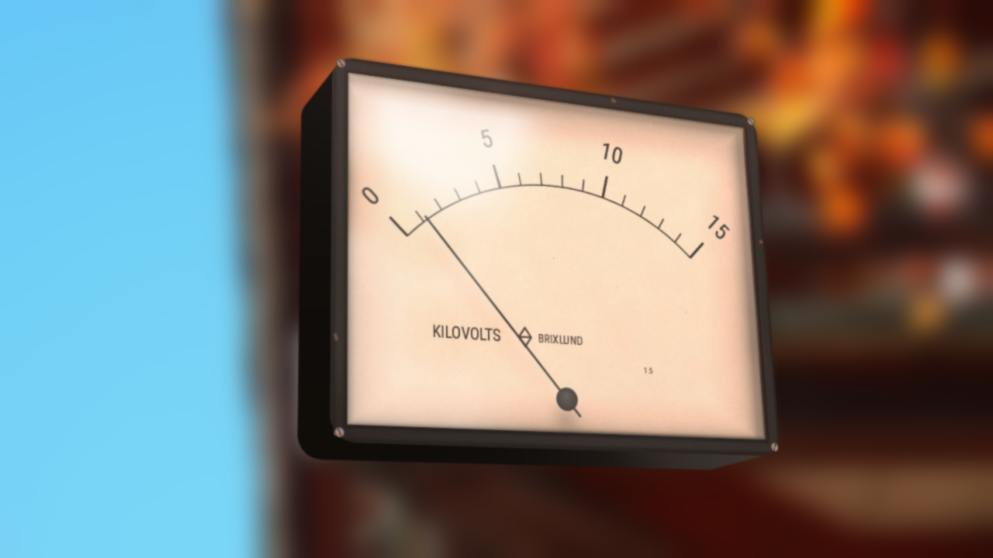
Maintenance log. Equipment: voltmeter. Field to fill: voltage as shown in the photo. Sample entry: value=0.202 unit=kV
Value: value=1 unit=kV
